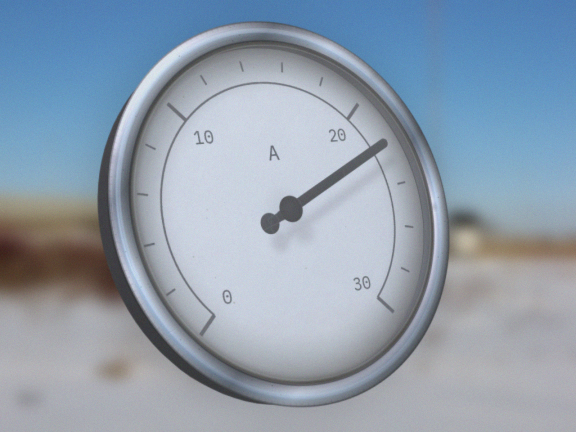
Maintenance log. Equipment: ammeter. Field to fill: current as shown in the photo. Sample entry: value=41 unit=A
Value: value=22 unit=A
